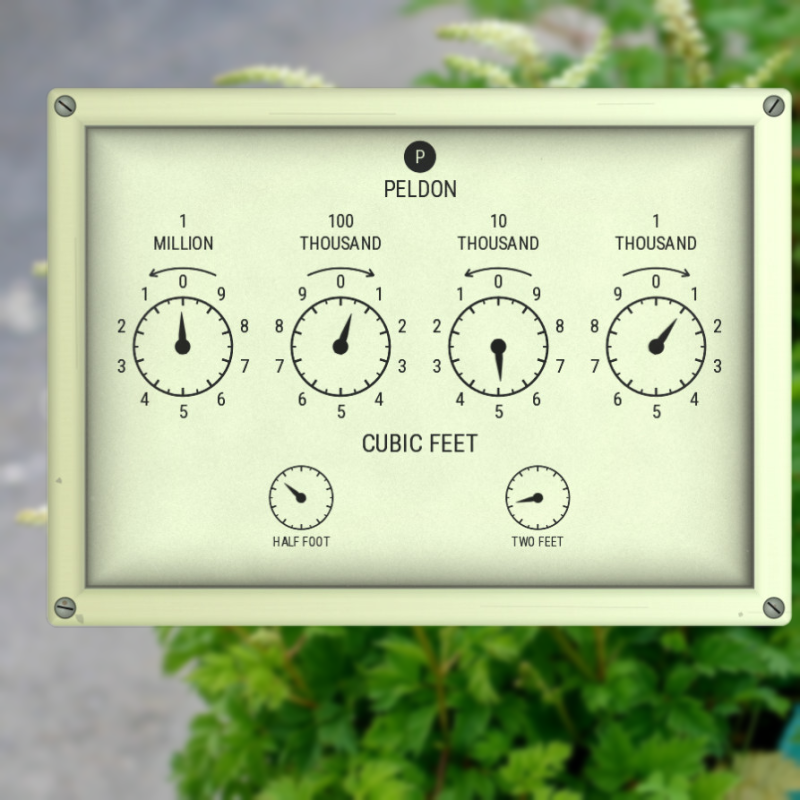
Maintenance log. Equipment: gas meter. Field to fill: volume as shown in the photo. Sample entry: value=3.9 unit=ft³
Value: value=5100 unit=ft³
